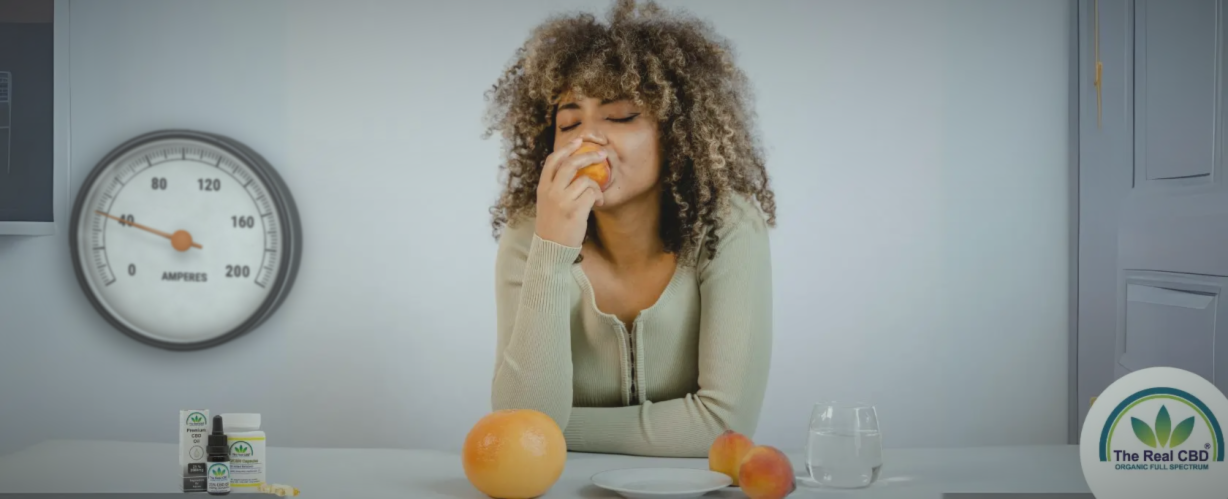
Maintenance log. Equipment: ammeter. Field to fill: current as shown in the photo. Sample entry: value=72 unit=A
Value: value=40 unit=A
